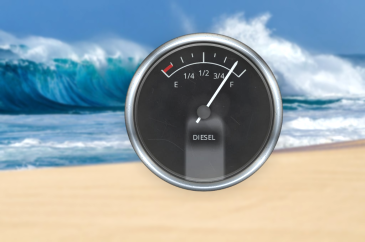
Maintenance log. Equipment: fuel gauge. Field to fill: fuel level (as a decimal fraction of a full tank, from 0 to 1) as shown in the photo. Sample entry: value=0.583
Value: value=0.875
